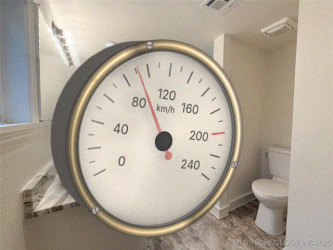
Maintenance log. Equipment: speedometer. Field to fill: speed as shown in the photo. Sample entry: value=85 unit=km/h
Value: value=90 unit=km/h
